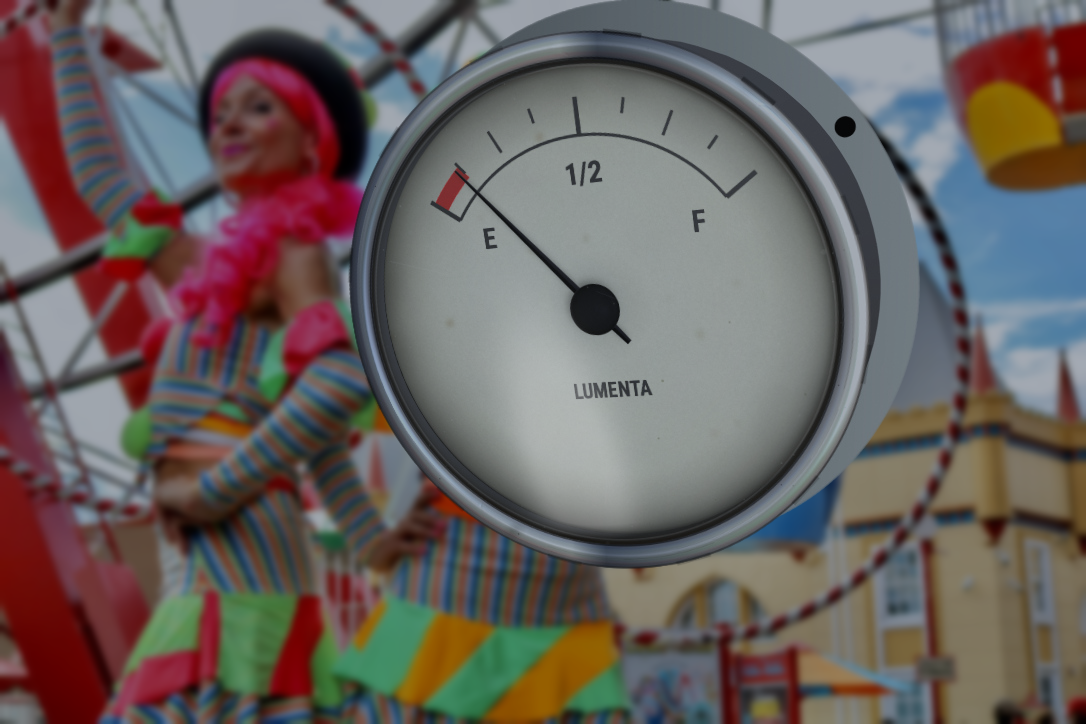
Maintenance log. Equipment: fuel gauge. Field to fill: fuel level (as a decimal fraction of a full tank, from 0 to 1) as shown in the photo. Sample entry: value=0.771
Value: value=0.125
